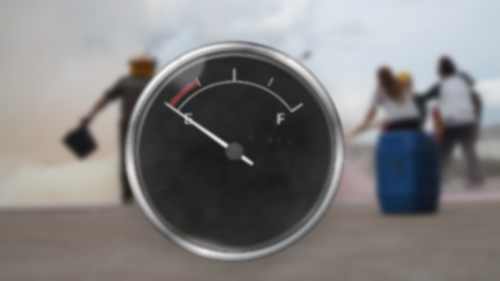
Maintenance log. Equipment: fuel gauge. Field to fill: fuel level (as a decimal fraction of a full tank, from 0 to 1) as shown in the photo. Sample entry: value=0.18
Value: value=0
